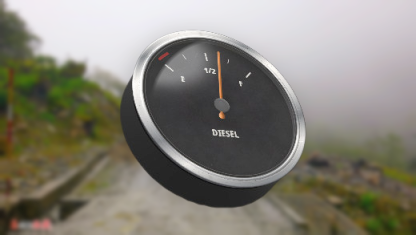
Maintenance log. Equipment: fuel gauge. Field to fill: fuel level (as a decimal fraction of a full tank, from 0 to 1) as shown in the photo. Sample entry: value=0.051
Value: value=0.625
